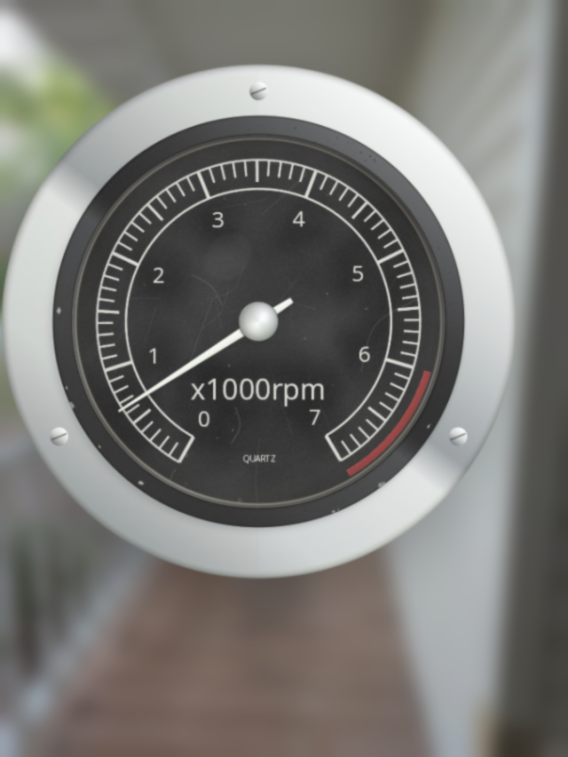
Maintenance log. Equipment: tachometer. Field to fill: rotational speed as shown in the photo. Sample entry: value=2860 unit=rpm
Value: value=650 unit=rpm
